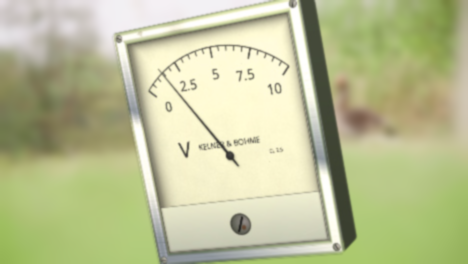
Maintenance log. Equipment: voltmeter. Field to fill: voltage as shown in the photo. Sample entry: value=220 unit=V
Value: value=1.5 unit=V
